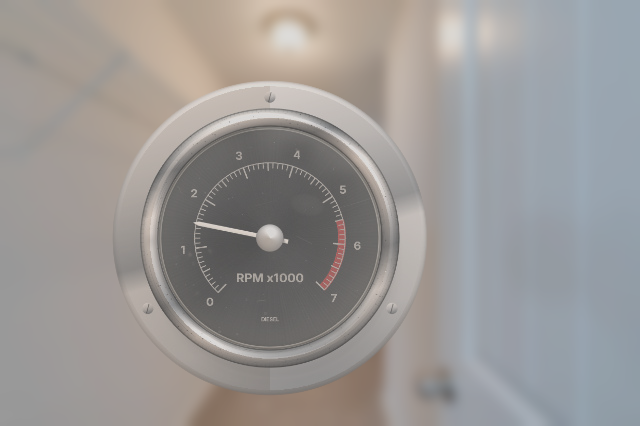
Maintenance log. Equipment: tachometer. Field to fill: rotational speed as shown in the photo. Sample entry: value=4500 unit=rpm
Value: value=1500 unit=rpm
